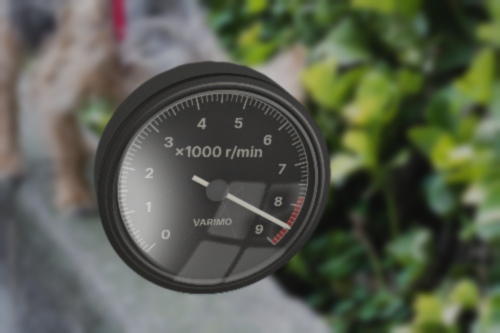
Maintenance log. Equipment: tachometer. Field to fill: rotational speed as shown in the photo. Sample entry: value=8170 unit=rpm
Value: value=8500 unit=rpm
